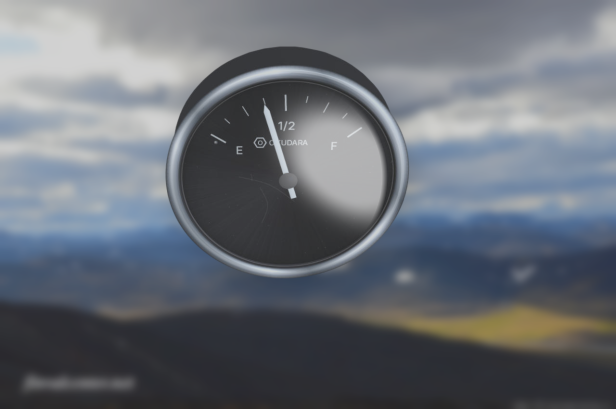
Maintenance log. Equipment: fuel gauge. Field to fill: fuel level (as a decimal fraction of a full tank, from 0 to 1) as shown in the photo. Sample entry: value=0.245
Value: value=0.375
